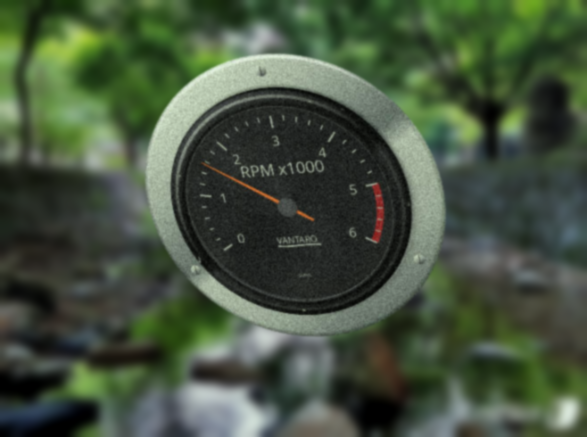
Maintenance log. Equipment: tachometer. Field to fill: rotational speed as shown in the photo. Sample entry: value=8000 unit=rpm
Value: value=1600 unit=rpm
